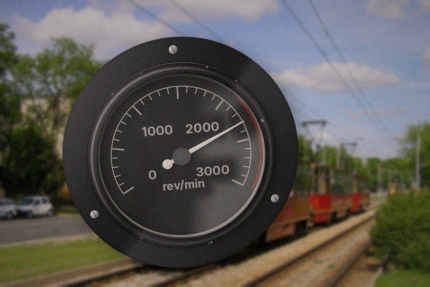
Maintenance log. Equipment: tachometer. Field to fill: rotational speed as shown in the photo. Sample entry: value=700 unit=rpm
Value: value=2300 unit=rpm
